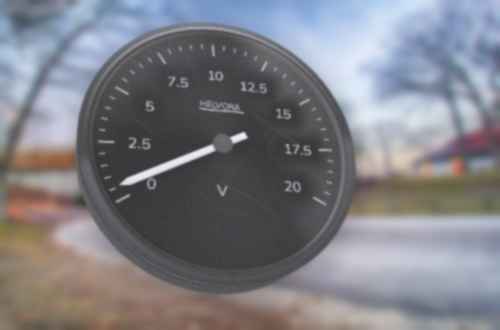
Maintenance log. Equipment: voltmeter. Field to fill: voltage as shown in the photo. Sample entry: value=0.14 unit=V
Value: value=0.5 unit=V
